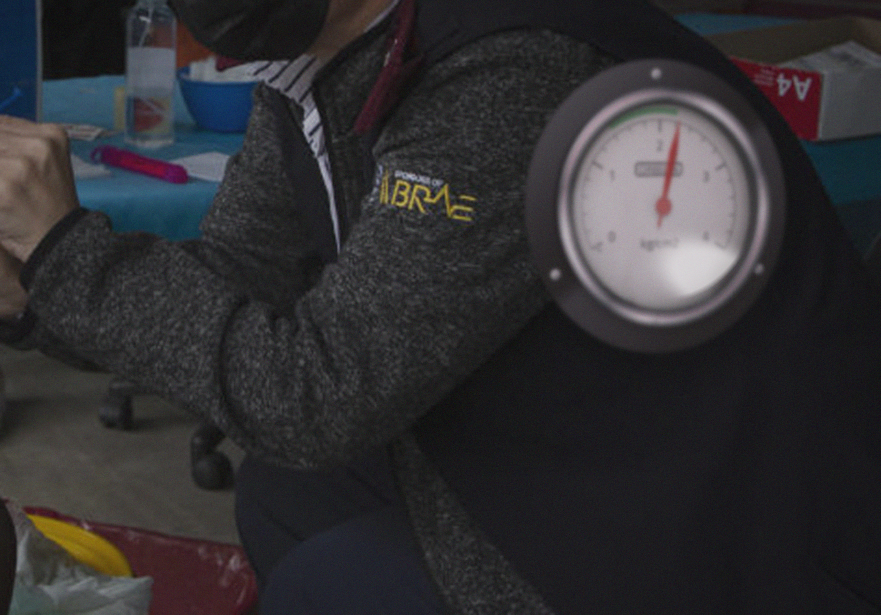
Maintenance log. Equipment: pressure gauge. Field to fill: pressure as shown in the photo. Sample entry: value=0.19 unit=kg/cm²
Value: value=2.2 unit=kg/cm²
